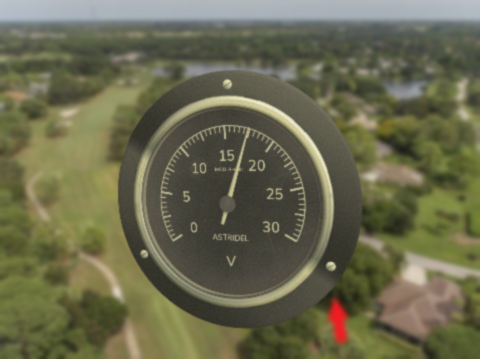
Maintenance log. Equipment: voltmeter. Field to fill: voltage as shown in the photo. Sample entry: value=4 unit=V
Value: value=17.5 unit=V
